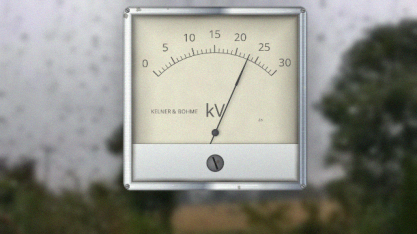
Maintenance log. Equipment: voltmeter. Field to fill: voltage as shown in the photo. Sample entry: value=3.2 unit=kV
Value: value=23 unit=kV
